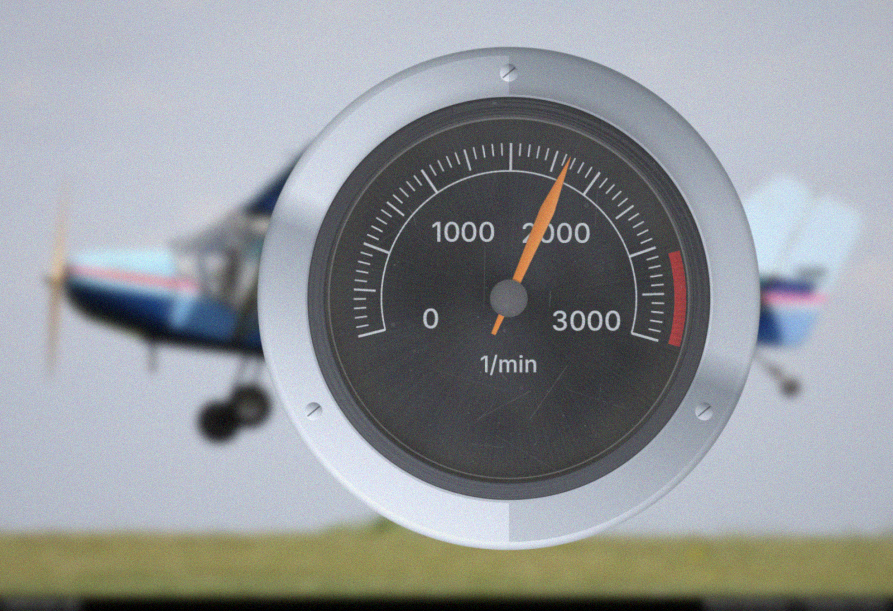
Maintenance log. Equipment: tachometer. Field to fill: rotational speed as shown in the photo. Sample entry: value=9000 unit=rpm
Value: value=1825 unit=rpm
